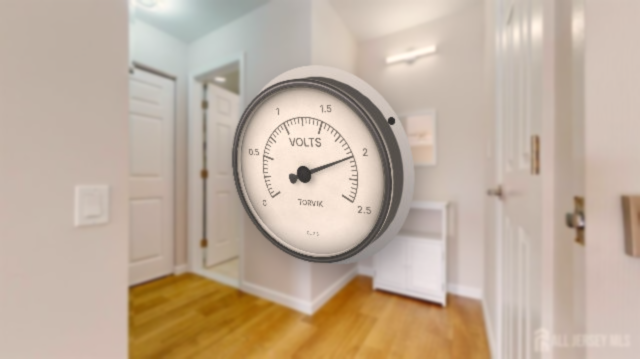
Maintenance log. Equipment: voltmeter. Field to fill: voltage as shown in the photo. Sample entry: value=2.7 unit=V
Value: value=2 unit=V
